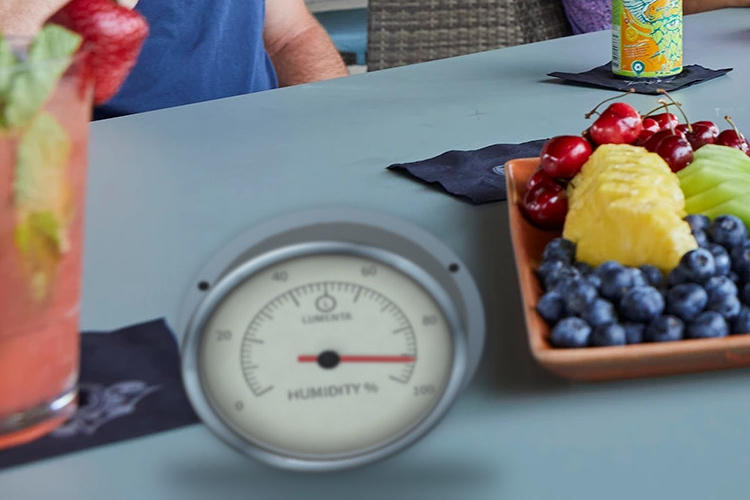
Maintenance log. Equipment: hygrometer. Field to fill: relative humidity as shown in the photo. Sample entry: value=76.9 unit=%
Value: value=90 unit=%
